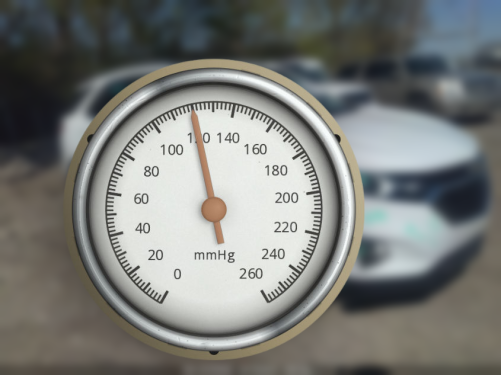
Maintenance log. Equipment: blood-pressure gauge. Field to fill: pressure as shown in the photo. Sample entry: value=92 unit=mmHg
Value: value=120 unit=mmHg
